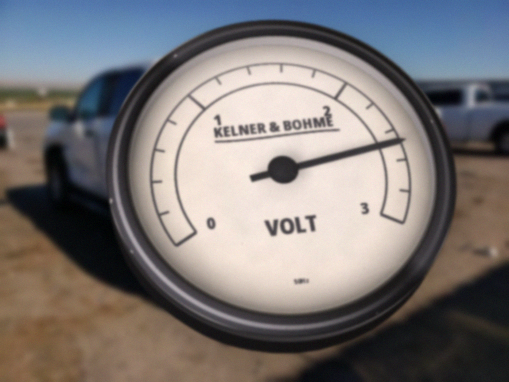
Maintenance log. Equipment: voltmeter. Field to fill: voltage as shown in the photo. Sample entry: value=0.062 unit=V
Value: value=2.5 unit=V
